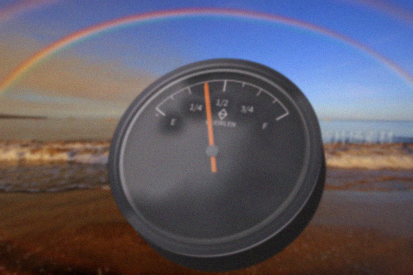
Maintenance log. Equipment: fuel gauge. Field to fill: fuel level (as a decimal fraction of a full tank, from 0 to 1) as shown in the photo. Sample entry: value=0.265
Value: value=0.375
